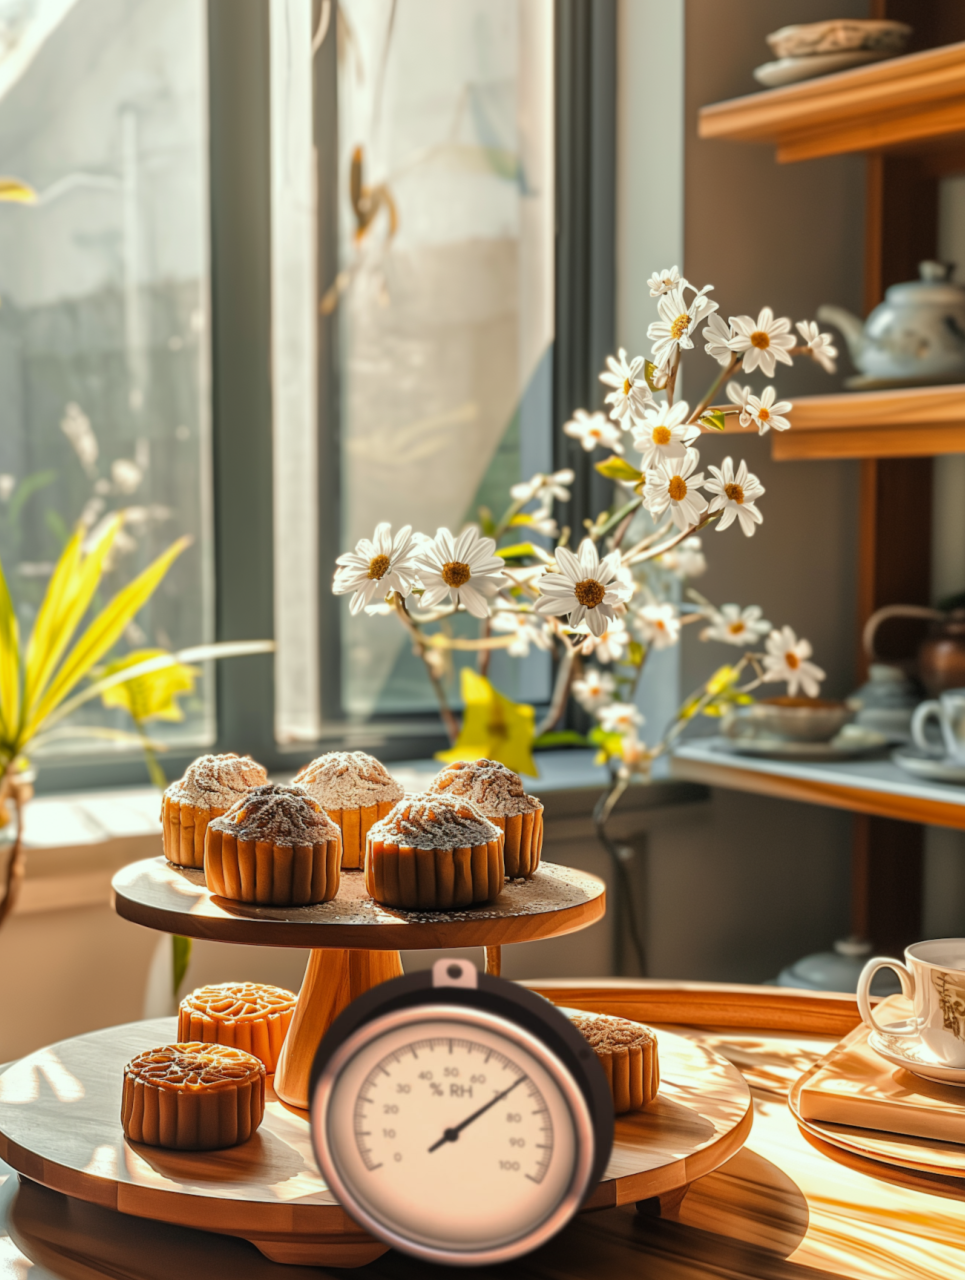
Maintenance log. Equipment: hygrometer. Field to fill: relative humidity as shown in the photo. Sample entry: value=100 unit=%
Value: value=70 unit=%
